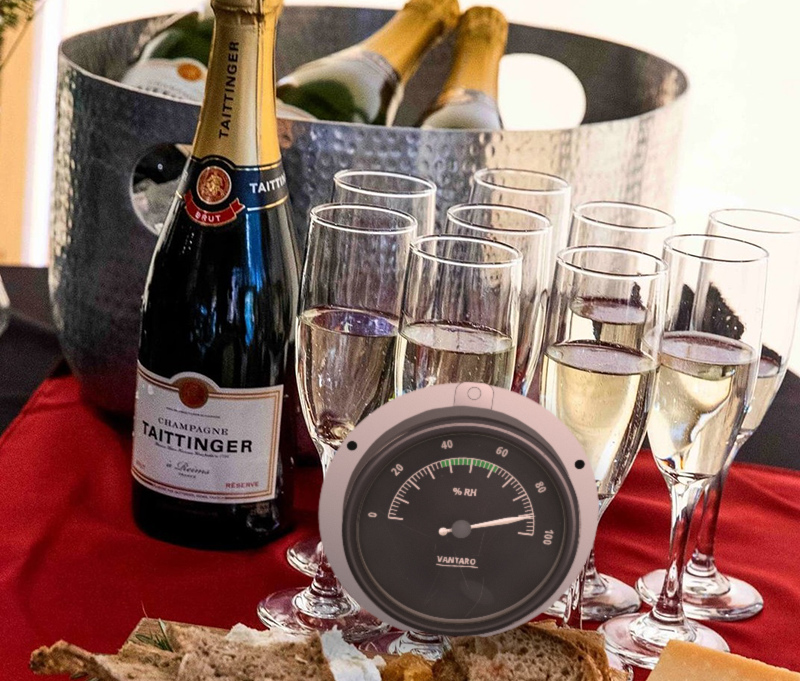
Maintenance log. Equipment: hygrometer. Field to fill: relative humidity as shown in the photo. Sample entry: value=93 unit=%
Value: value=90 unit=%
